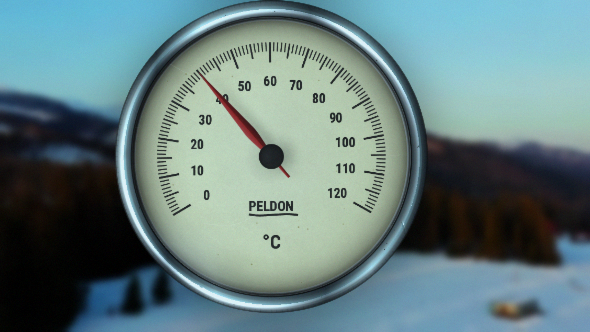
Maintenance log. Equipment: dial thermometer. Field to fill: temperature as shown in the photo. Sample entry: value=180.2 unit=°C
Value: value=40 unit=°C
